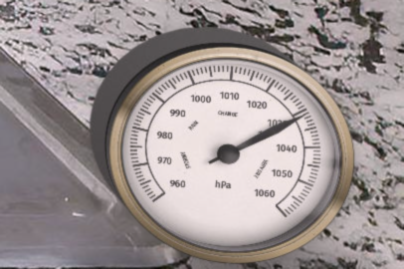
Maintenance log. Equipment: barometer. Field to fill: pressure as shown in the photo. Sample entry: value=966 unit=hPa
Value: value=1030 unit=hPa
